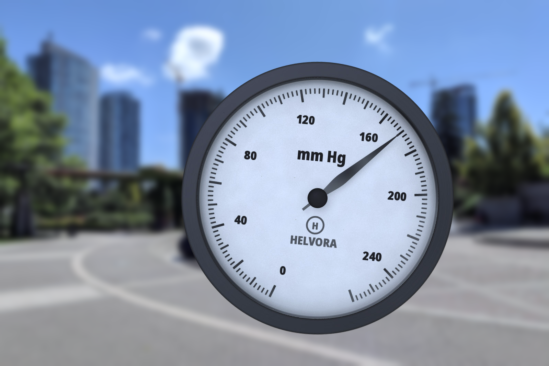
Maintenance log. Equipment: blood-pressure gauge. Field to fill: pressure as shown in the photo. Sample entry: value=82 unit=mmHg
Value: value=170 unit=mmHg
